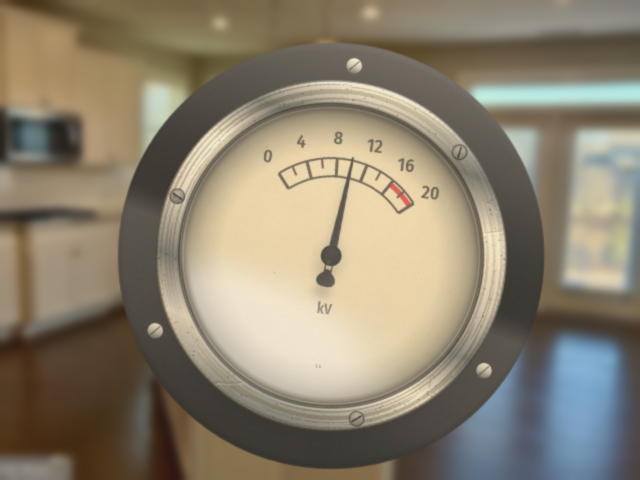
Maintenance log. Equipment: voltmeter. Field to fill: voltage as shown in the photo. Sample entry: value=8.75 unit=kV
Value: value=10 unit=kV
